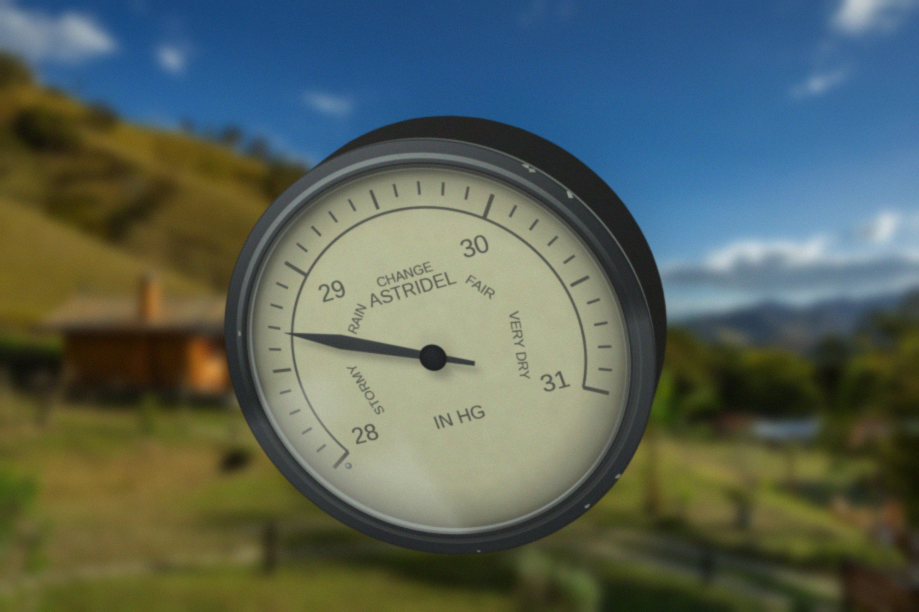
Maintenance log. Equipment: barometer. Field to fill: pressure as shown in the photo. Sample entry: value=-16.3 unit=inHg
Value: value=28.7 unit=inHg
